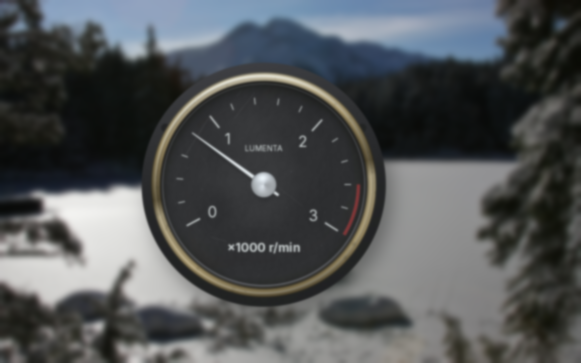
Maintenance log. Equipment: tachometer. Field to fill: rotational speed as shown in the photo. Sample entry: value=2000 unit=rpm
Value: value=800 unit=rpm
